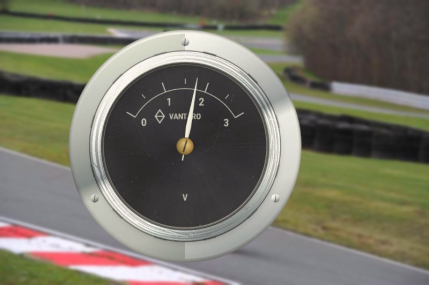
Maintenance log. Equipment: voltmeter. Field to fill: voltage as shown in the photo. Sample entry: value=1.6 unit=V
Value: value=1.75 unit=V
